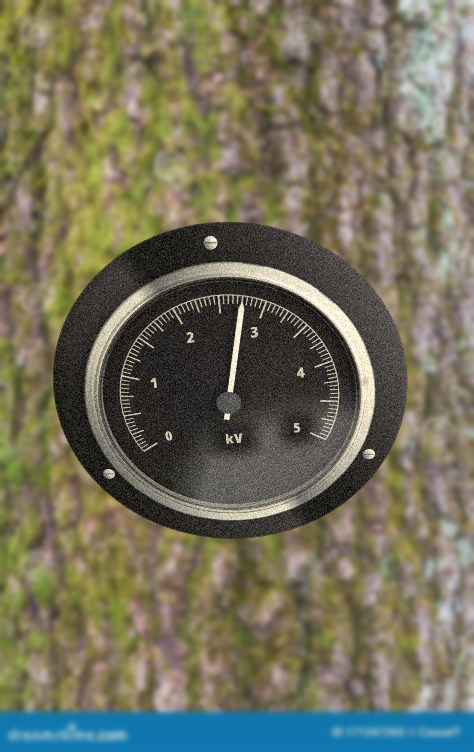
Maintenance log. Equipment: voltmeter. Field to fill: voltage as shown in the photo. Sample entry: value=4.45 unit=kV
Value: value=2.75 unit=kV
